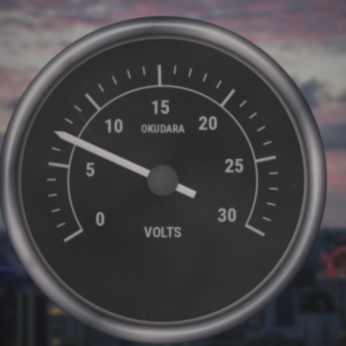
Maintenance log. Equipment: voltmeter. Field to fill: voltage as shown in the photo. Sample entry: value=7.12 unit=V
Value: value=7 unit=V
